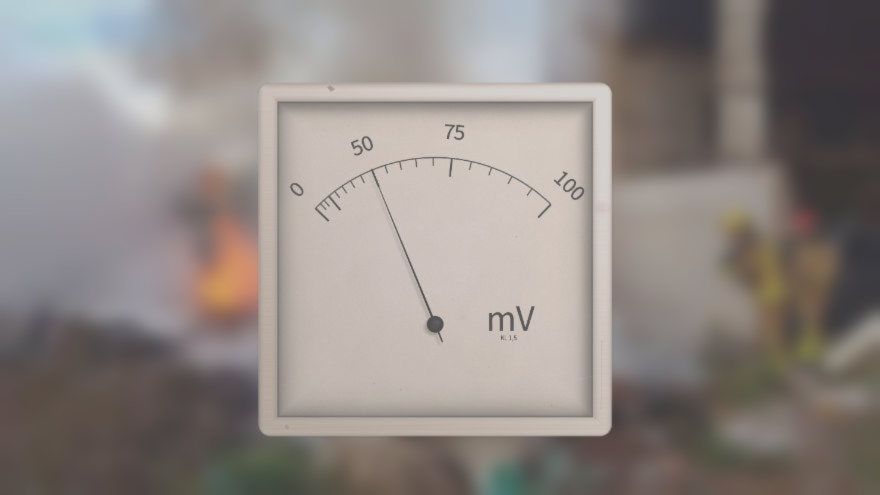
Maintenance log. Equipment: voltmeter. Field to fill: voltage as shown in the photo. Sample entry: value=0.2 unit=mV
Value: value=50 unit=mV
